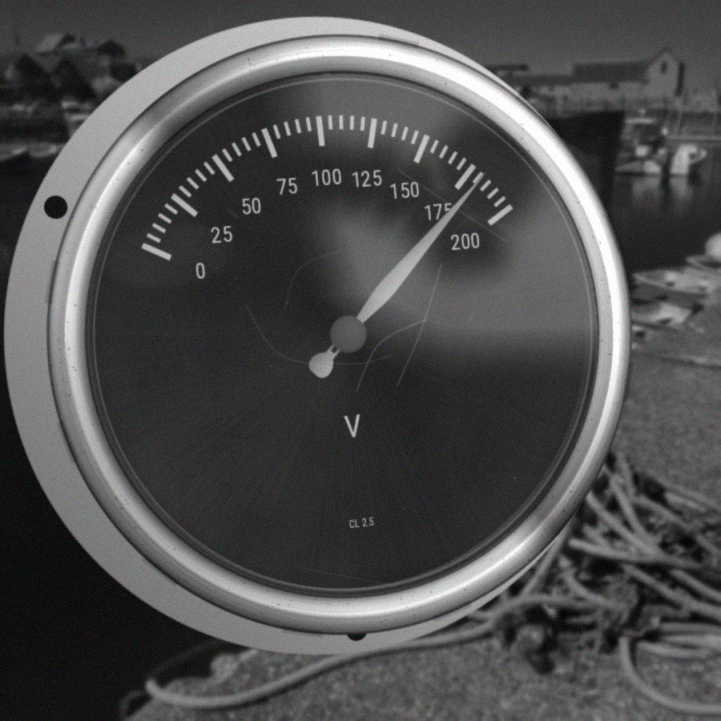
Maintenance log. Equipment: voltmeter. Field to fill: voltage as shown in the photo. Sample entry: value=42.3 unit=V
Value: value=180 unit=V
